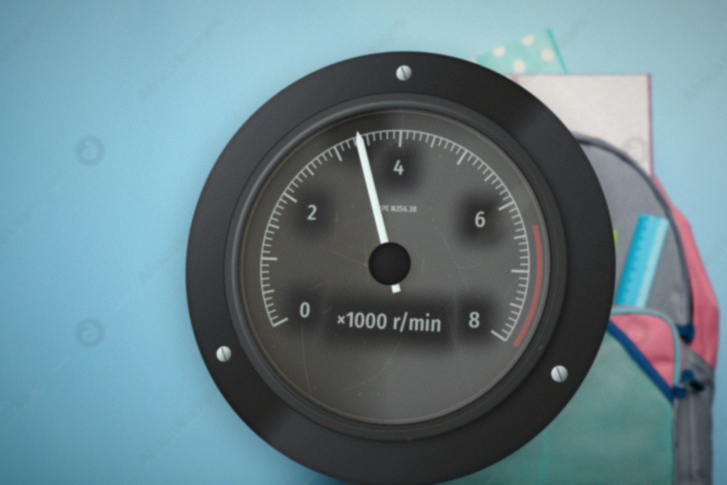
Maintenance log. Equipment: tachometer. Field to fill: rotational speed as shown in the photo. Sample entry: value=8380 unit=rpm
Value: value=3400 unit=rpm
